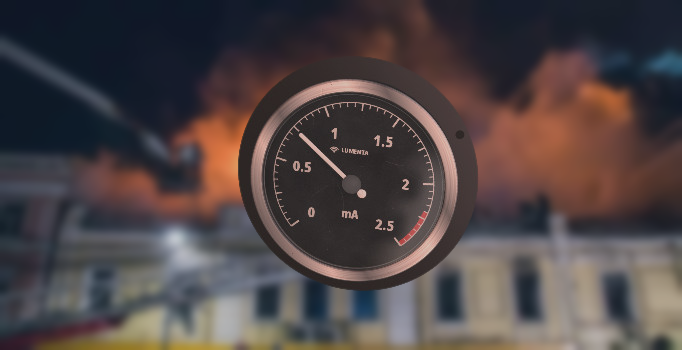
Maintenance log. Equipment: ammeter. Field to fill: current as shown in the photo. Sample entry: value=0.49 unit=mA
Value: value=0.75 unit=mA
